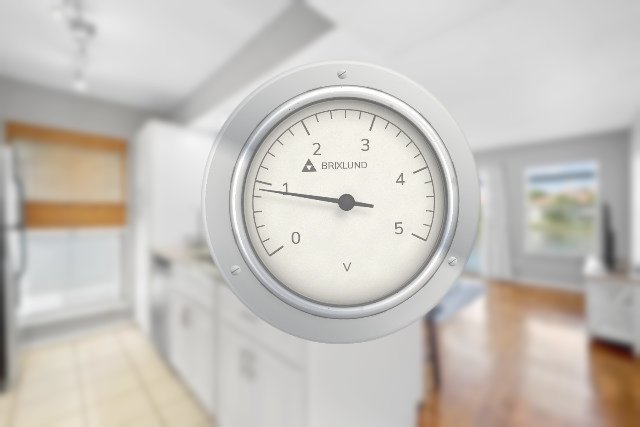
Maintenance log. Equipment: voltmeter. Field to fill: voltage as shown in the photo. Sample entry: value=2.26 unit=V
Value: value=0.9 unit=V
